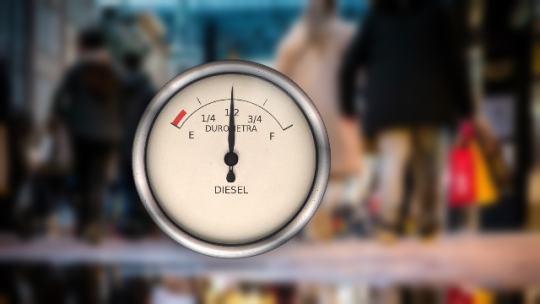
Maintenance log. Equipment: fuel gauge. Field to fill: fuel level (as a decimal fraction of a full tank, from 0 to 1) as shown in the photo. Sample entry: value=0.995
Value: value=0.5
